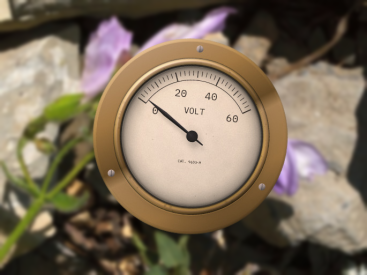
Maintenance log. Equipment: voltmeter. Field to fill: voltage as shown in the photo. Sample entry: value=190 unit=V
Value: value=2 unit=V
